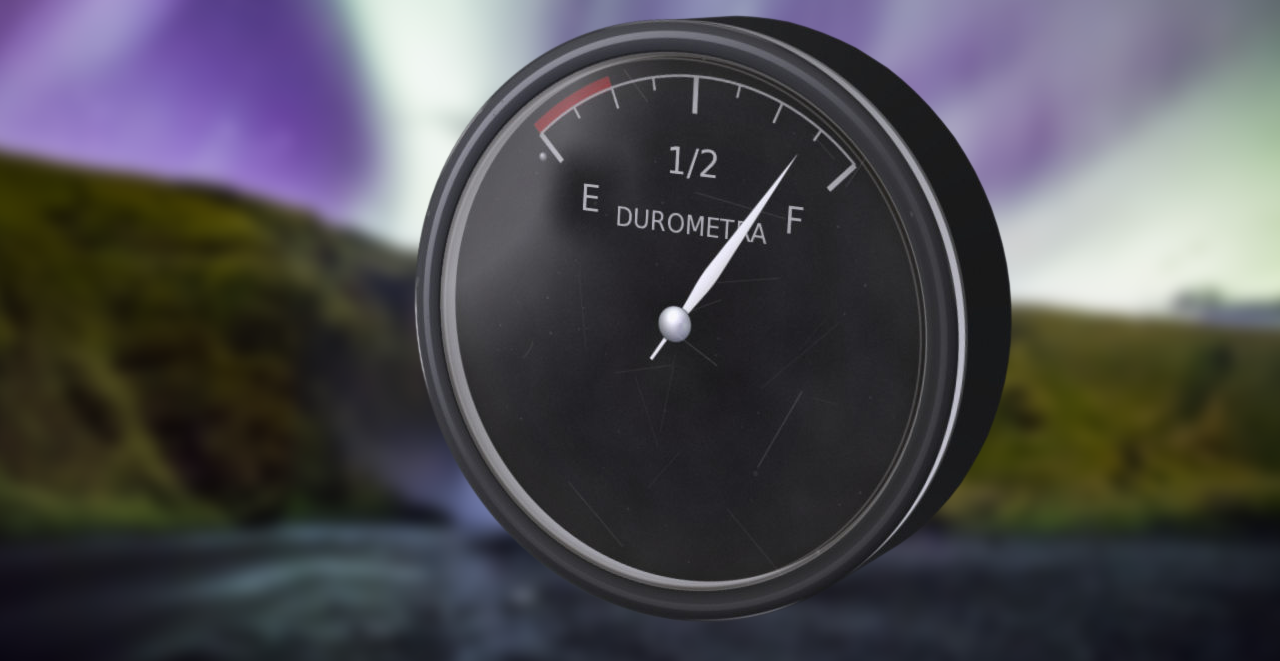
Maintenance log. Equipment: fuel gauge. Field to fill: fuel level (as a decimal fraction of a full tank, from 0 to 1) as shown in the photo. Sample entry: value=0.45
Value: value=0.875
